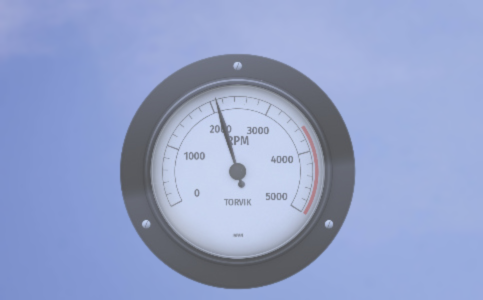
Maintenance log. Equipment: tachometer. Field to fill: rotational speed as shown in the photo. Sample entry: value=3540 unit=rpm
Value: value=2100 unit=rpm
